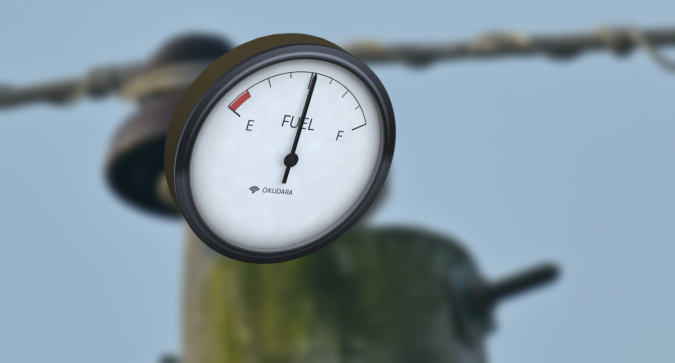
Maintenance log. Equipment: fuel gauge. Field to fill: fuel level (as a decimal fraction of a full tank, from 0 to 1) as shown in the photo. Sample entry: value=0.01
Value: value=0.5
